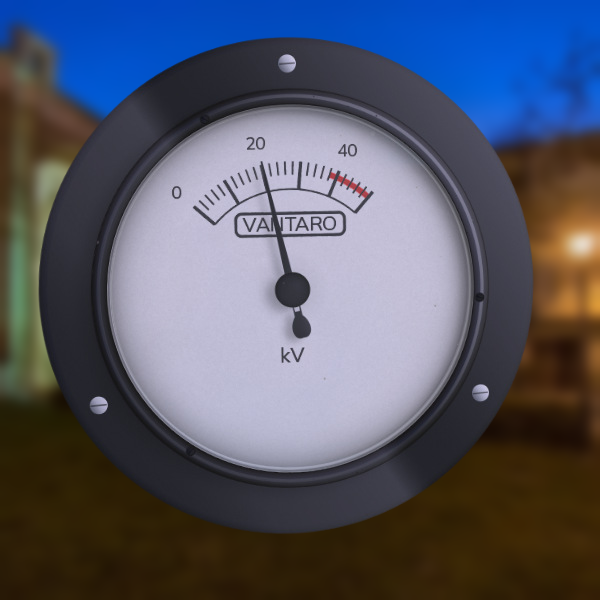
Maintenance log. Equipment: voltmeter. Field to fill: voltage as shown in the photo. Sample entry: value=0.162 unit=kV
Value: value=20 unit=kV
